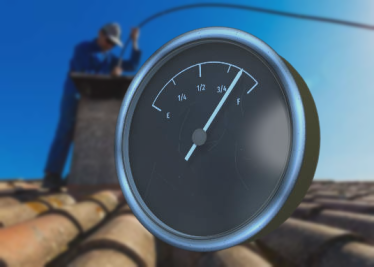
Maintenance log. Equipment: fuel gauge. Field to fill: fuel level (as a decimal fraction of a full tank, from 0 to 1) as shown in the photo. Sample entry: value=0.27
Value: value=0.875
